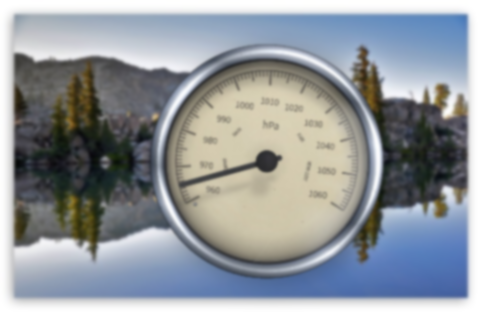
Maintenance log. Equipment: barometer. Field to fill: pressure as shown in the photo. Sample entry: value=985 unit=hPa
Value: value=965 unit=hPa
